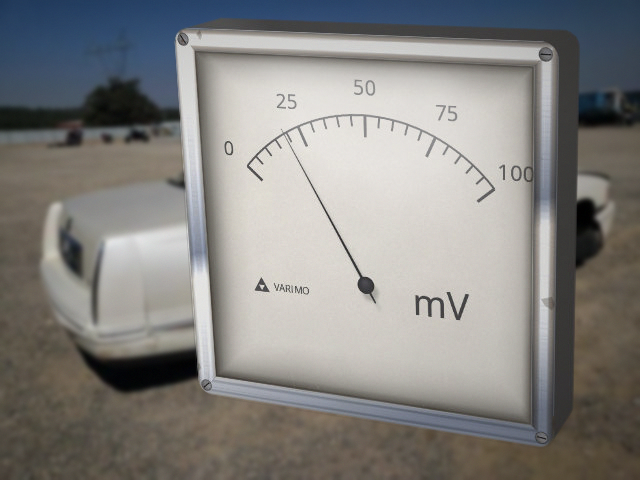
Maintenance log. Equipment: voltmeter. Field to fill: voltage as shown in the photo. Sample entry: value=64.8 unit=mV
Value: value=20 unit=mV
